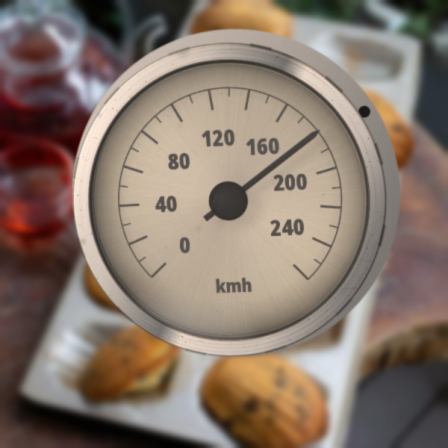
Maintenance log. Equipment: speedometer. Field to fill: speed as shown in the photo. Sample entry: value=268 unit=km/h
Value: value=180 unit=km/h
